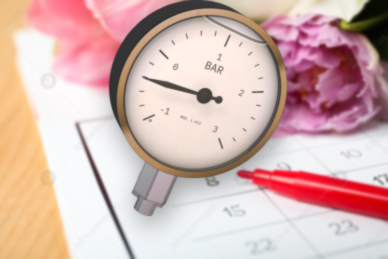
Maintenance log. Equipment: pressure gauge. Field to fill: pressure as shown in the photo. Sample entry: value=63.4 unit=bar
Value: value=-0.4 unit=bar
